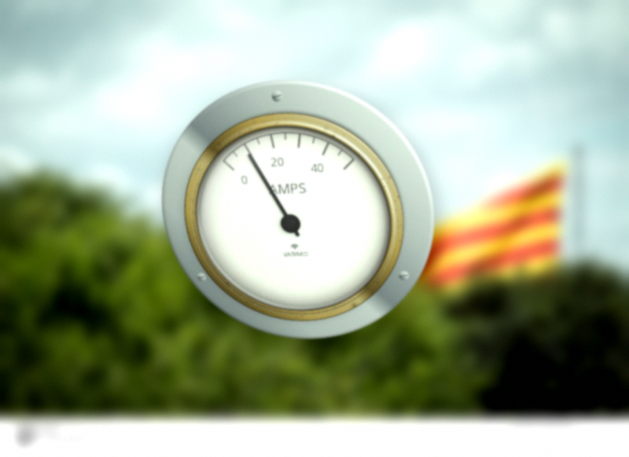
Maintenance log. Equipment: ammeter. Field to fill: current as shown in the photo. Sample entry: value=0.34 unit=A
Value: value=10 unit=A
